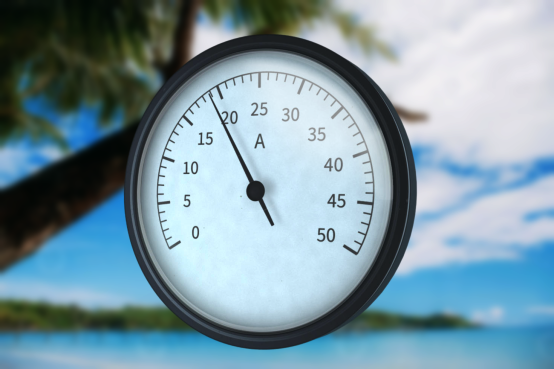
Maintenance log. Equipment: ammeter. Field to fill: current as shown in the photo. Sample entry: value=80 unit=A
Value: value=19 unit=A
